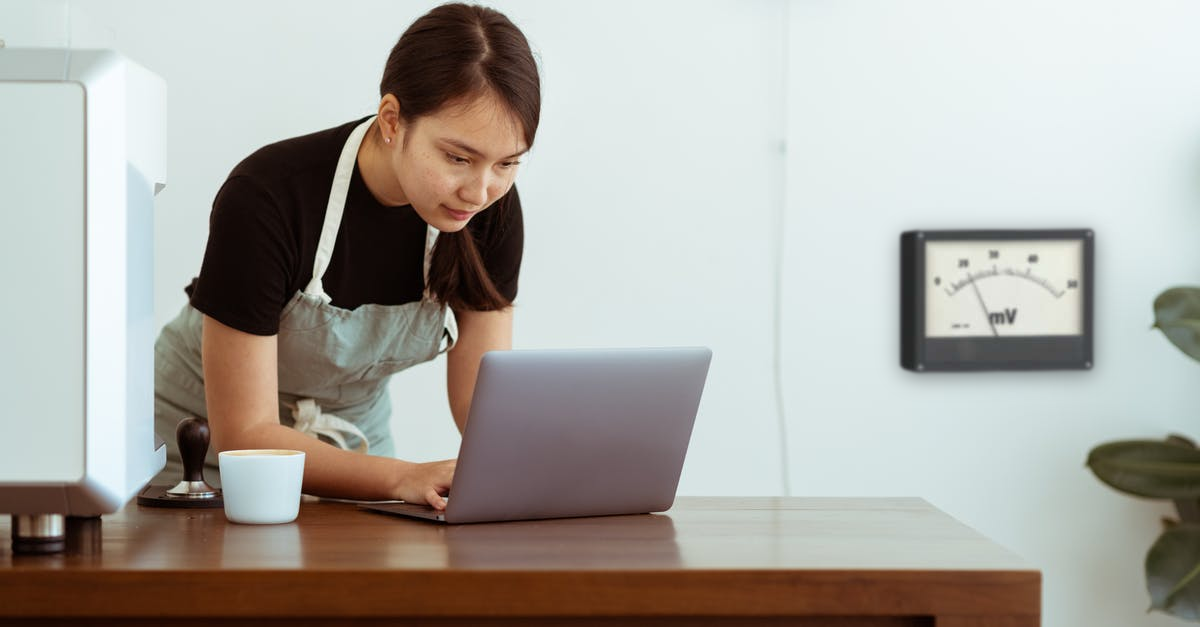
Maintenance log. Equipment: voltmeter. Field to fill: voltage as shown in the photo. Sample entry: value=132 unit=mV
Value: value=20 unit=mV
